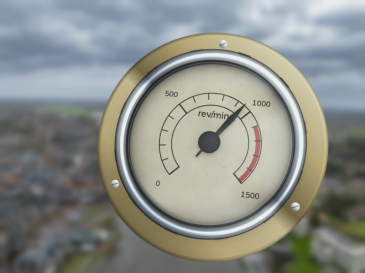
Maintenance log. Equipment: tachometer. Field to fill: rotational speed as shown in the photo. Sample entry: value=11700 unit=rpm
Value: value=950 unit=rpm
